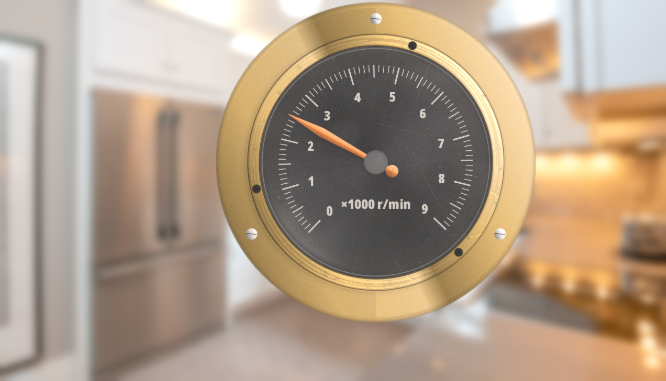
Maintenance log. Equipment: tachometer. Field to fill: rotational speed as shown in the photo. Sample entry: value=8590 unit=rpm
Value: value=2500 unit=rpm
